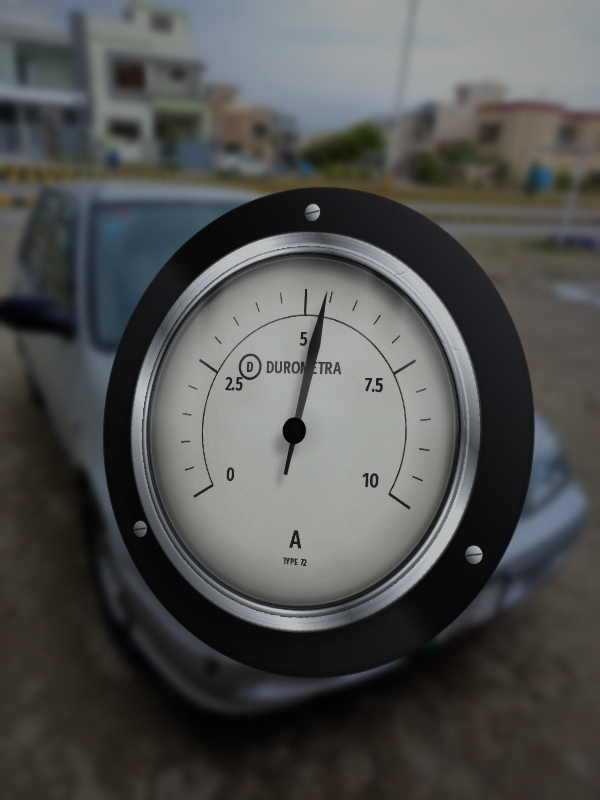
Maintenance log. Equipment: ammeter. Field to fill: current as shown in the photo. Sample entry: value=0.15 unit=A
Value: value=5.5 unit=A
